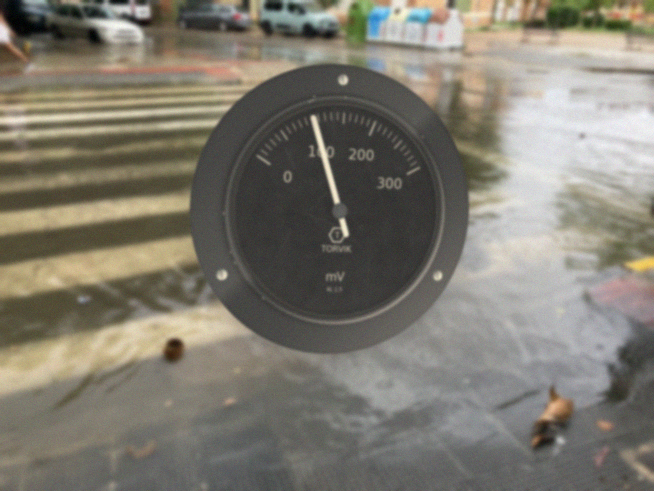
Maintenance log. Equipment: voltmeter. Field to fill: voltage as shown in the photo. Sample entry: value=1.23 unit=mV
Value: value=100 unit=mV
